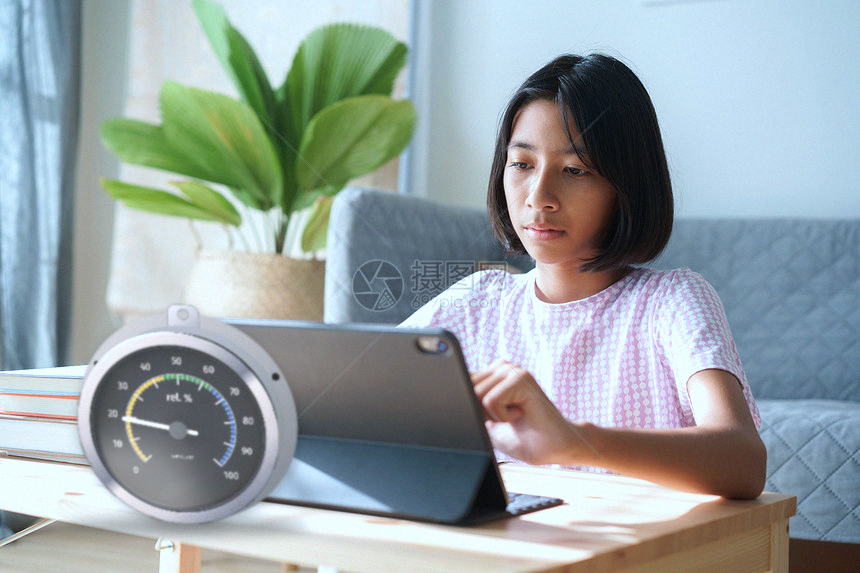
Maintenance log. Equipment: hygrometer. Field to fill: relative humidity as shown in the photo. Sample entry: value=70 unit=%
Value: value=20 unit=%
